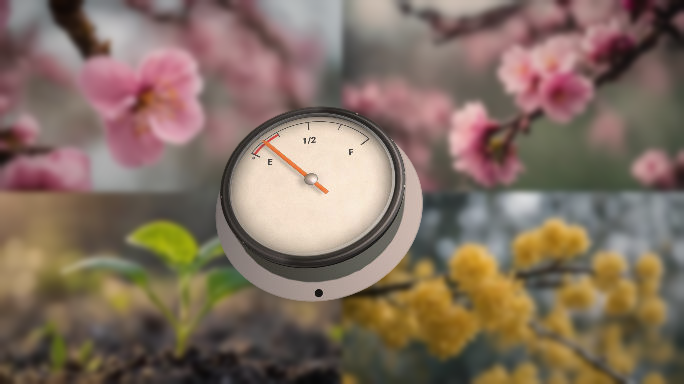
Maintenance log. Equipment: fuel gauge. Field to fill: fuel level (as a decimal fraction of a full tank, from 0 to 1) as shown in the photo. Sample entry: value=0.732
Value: value=0.125
